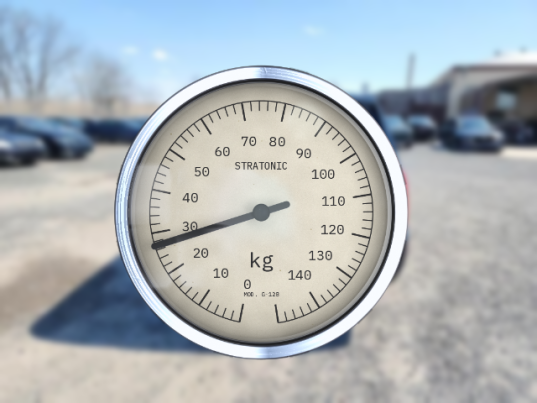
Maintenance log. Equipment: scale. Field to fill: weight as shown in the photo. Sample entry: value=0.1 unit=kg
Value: value=27 unit=kg
